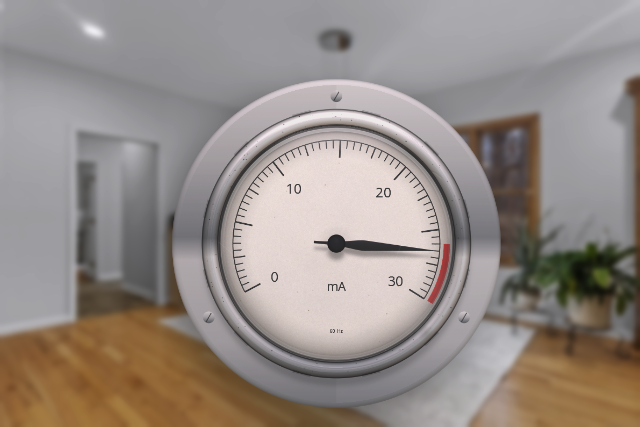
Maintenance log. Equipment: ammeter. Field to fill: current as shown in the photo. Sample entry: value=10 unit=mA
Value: value=26.5 unit=mA
